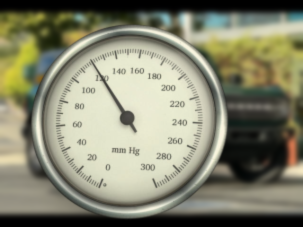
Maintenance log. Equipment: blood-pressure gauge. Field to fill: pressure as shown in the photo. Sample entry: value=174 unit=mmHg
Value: value=120 unit=mmHg
